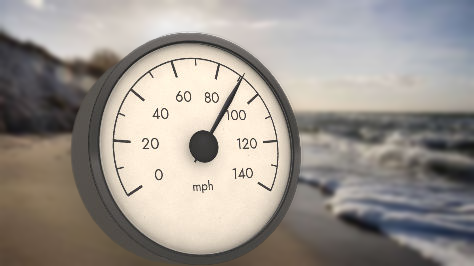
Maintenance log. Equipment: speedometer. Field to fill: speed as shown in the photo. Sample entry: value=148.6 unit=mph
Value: value=90 unit=mph
